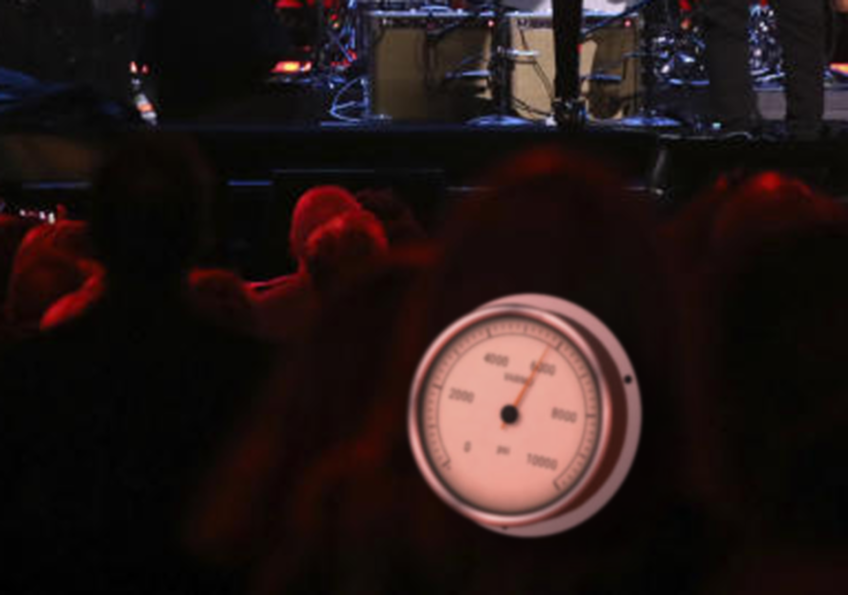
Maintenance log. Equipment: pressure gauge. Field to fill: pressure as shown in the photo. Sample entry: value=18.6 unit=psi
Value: value=5800 unit=psi
